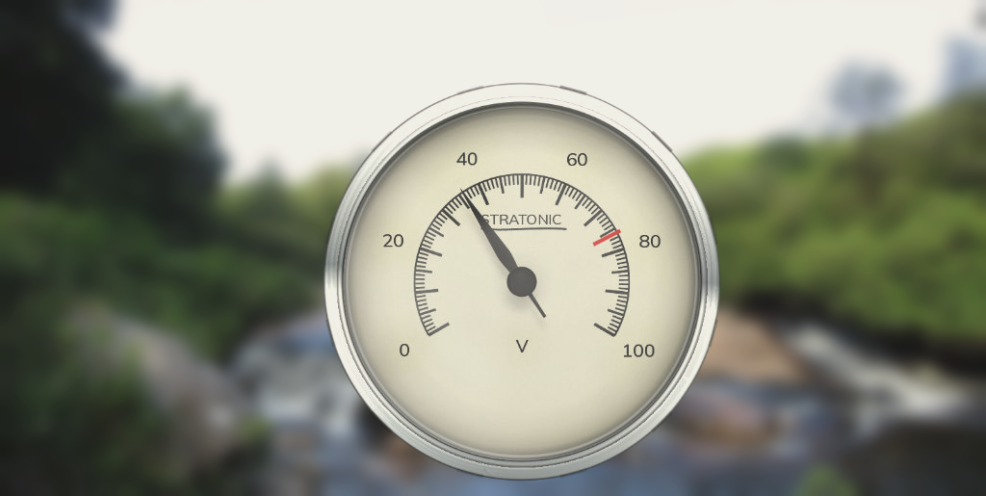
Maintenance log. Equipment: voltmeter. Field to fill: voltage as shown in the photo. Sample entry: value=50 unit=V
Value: value=36 unit=V
